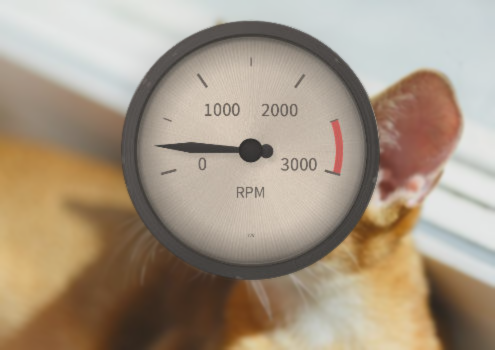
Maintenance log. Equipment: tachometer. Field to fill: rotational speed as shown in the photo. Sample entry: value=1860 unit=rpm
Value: value=250 unit=rpm
